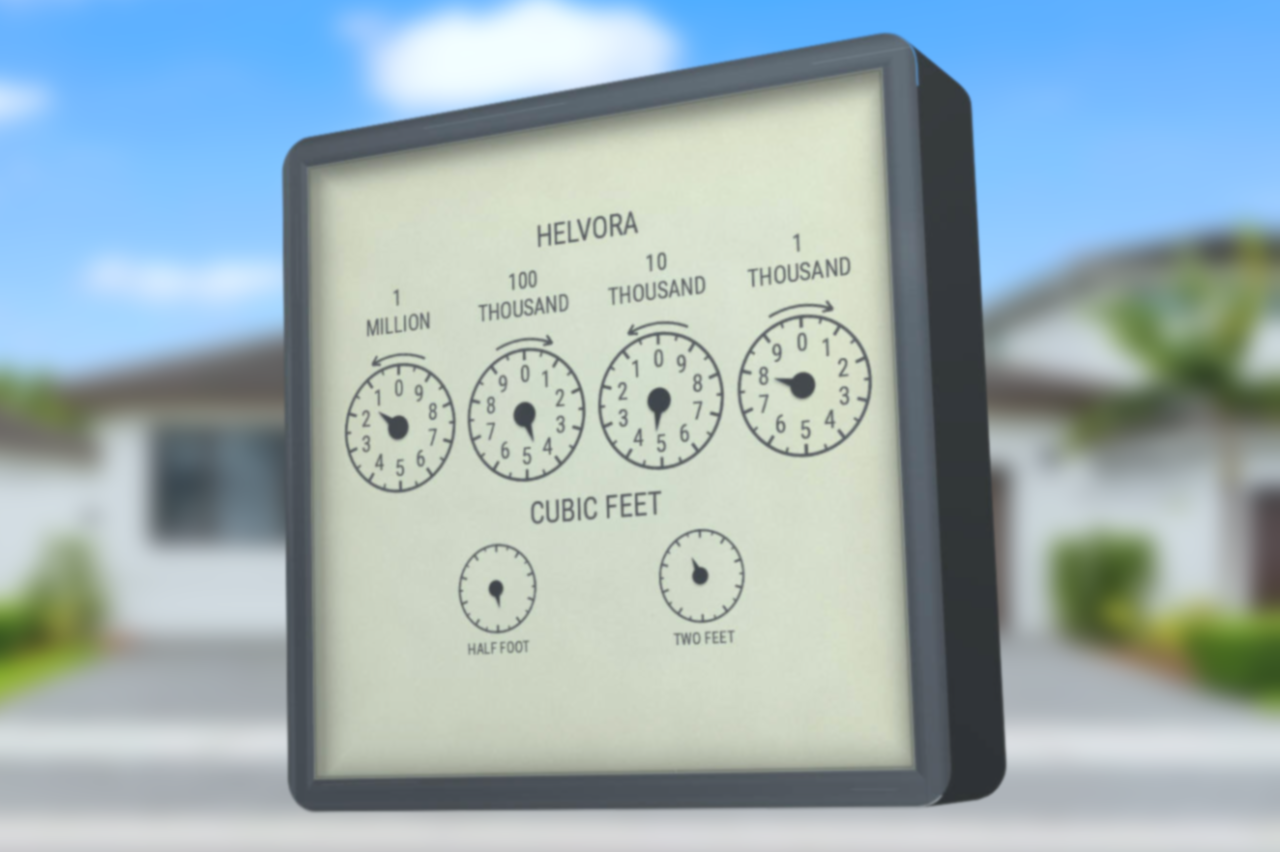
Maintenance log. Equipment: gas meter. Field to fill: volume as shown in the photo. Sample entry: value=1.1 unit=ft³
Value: value=144800 unit=ft³
